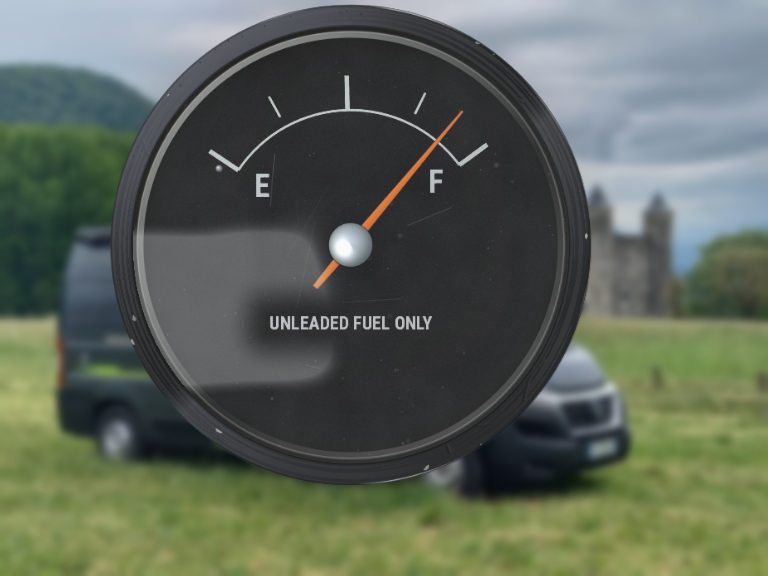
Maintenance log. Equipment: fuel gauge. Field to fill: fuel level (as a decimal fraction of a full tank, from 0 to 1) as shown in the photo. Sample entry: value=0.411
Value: value=0.875
